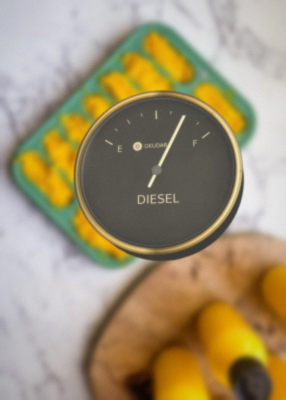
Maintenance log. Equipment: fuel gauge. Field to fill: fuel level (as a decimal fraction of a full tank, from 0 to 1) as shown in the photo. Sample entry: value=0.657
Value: value=0.75
